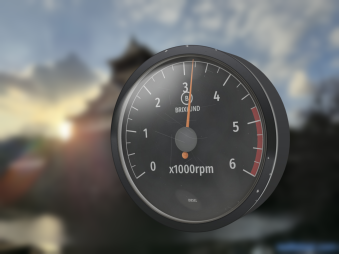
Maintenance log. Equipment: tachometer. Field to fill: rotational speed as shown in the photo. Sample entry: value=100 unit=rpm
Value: value=3250 unit=rpm
